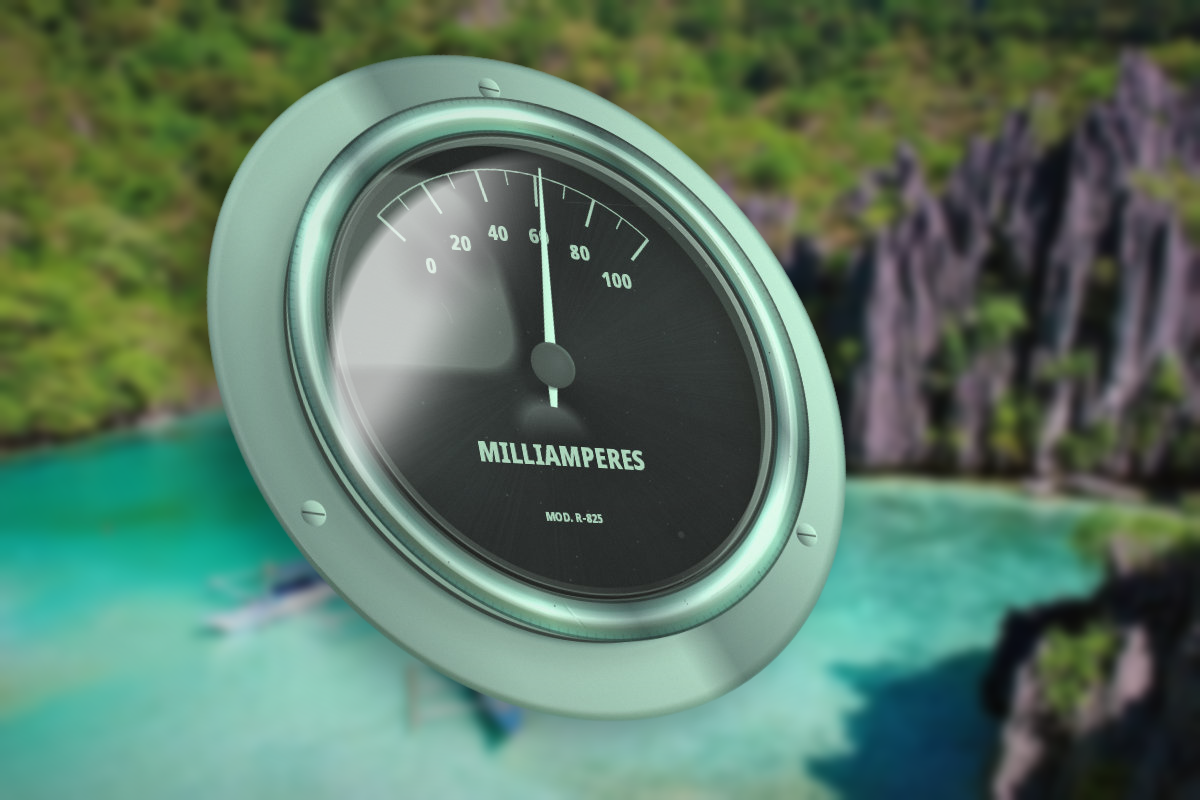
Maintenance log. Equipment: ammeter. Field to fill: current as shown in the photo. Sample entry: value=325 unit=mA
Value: value=60 unit=mA
